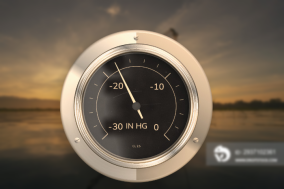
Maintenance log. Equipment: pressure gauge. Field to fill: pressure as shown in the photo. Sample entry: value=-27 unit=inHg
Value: value=-18 unit=inHg
